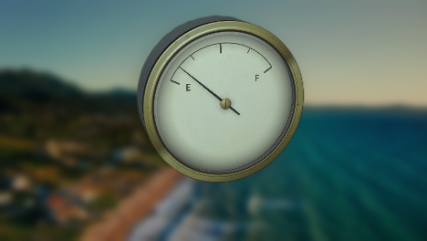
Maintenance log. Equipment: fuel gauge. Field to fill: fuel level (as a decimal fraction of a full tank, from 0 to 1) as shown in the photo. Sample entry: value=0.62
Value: value=0.125
